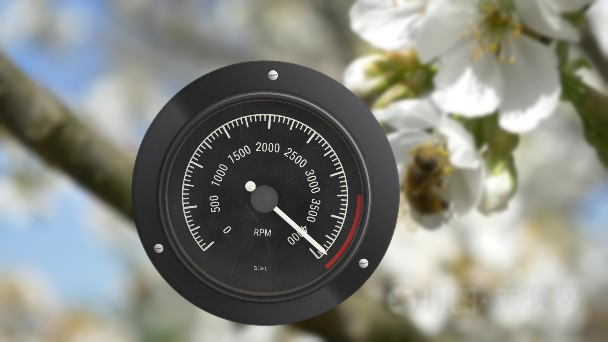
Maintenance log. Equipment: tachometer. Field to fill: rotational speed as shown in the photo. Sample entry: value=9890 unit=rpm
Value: value=3900 unit=rpm
